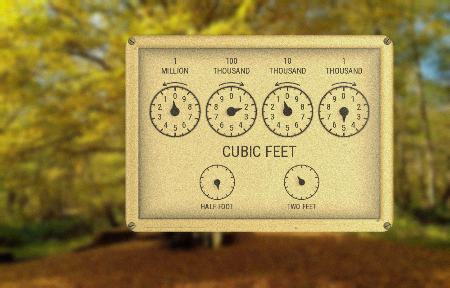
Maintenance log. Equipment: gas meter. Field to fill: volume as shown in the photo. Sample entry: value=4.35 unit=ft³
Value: value=20500 unit=ft³
